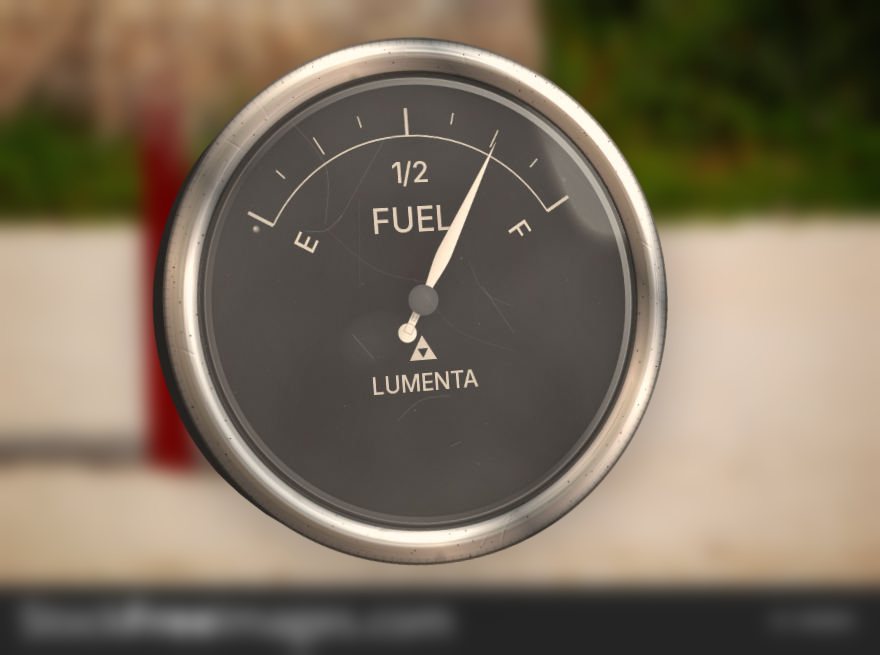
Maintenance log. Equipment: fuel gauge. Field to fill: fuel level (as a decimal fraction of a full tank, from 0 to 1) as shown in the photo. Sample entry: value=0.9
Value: value=0.75
